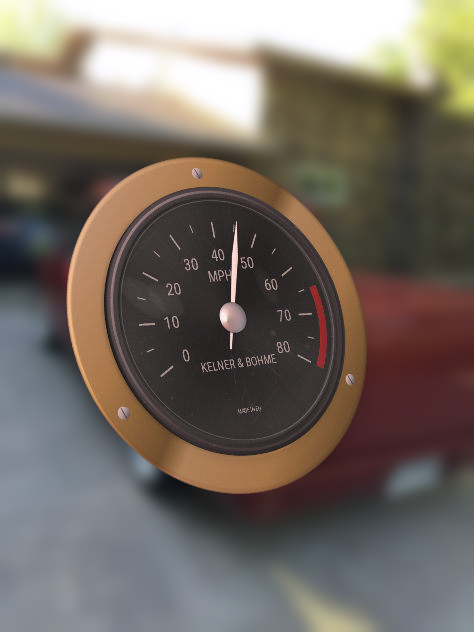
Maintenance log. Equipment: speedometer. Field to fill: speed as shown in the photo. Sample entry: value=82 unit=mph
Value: value=45 unit=mph
